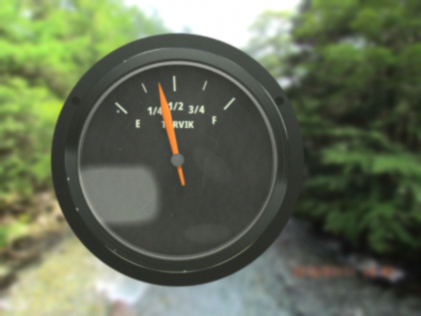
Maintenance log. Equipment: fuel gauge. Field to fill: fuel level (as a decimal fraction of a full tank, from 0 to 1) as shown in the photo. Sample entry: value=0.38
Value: value=0.375
